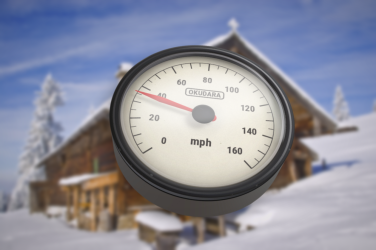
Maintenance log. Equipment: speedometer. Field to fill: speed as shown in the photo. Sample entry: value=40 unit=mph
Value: value=35 unit=mph
